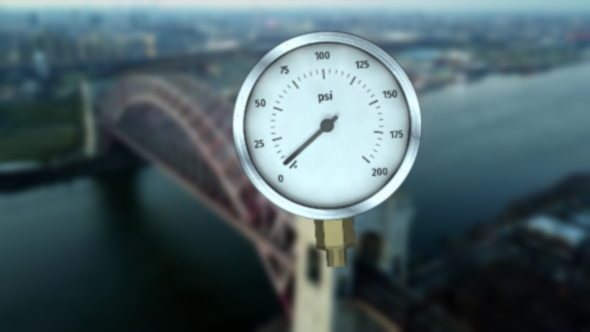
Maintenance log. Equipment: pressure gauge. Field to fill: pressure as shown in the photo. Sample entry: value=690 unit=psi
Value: value=5 unit=psi
